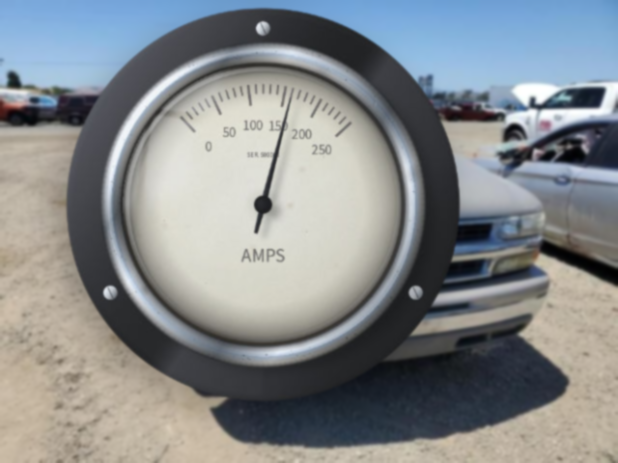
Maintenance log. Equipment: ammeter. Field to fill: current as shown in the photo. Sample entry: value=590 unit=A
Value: value=160 unit=A
